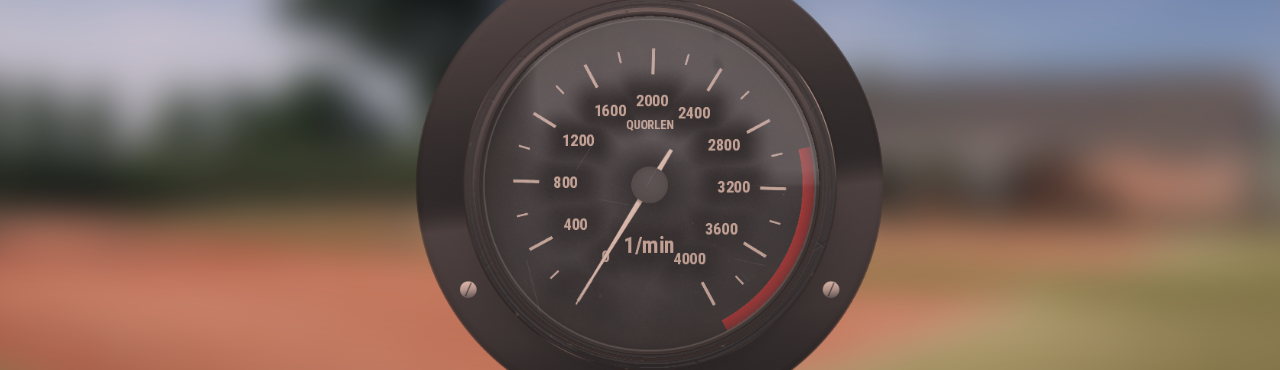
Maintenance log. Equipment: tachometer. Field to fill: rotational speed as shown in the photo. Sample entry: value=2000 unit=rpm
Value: value=0 unit=rpm
